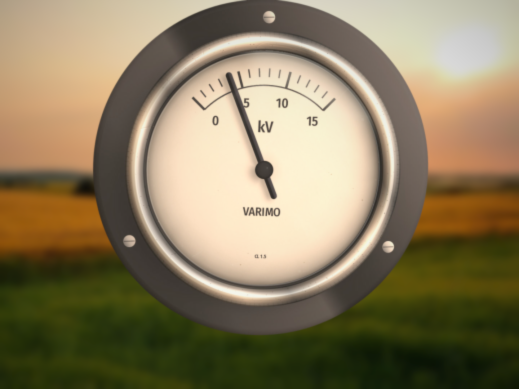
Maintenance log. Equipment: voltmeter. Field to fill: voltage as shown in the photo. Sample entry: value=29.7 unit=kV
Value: value=4 unit=kV
